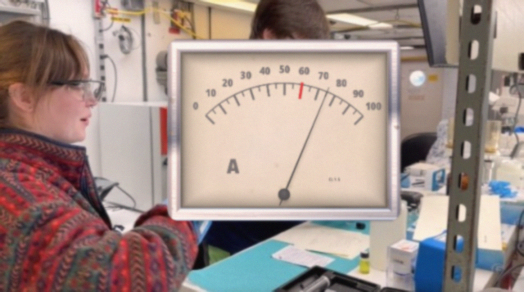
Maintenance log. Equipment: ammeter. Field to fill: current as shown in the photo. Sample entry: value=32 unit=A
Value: value=75 unit=A
